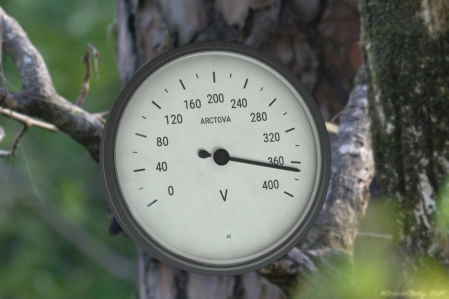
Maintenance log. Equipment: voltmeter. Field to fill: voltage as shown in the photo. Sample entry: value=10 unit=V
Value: value=370 unit=V
